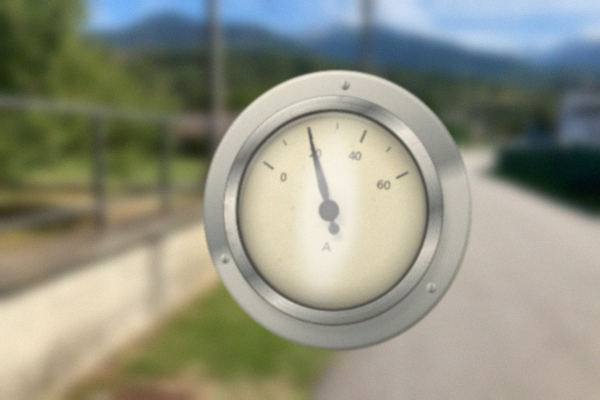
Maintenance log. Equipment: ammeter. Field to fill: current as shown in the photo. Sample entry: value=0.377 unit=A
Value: value=20 unit=A
